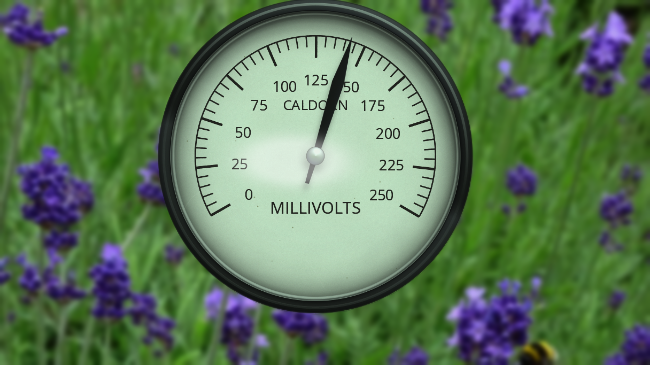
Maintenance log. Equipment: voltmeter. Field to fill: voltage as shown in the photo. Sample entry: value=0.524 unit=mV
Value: value=142.5 unit=mV
